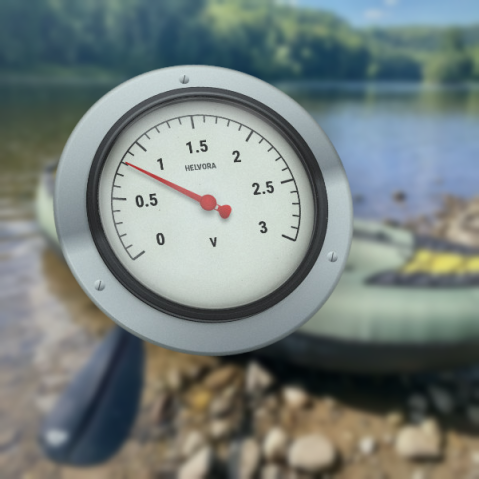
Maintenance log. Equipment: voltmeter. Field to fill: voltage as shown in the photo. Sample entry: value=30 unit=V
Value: value=0.8 unit=V
